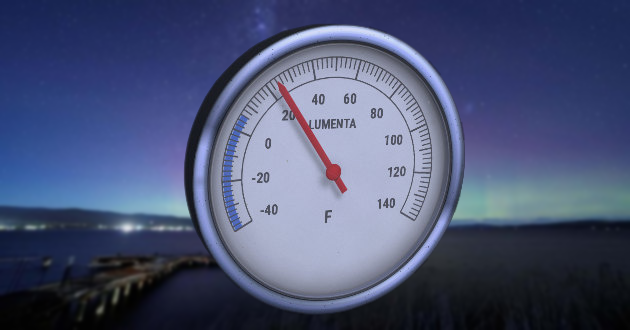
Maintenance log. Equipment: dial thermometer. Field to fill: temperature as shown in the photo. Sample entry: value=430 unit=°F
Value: value=24 unit=°F
